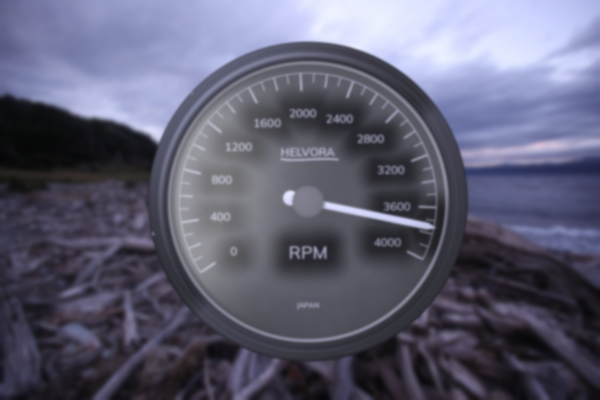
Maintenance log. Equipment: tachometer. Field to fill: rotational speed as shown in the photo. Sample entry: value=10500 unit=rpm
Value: value=3750 unit=rpm
